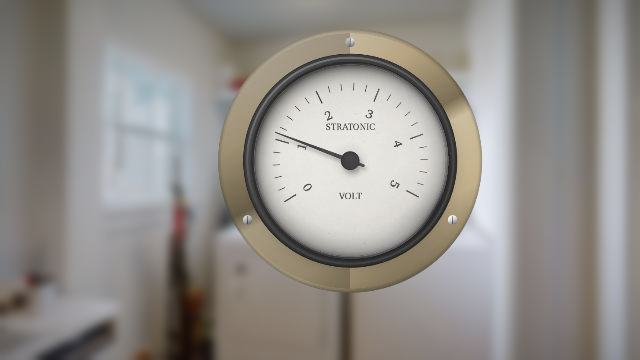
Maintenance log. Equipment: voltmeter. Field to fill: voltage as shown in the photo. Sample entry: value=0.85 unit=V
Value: value=1.1 unit=V
